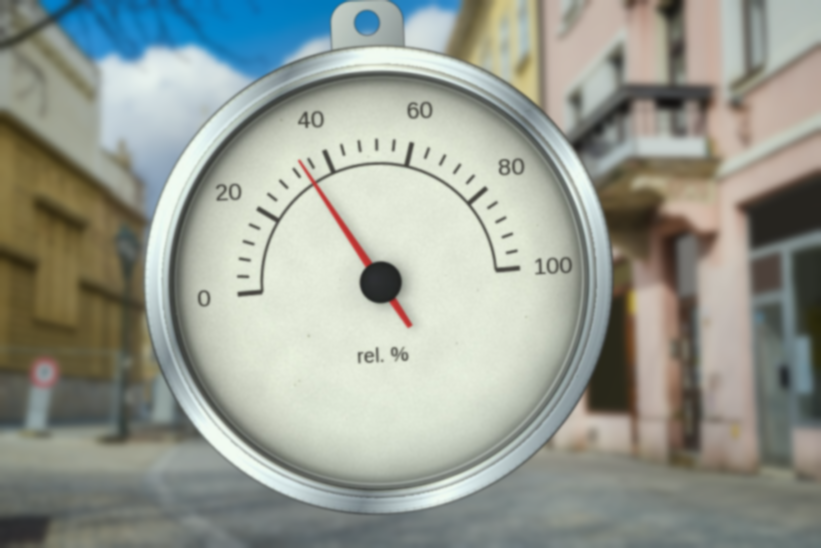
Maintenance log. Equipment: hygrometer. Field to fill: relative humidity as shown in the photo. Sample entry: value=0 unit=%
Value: value=34 unit=%
